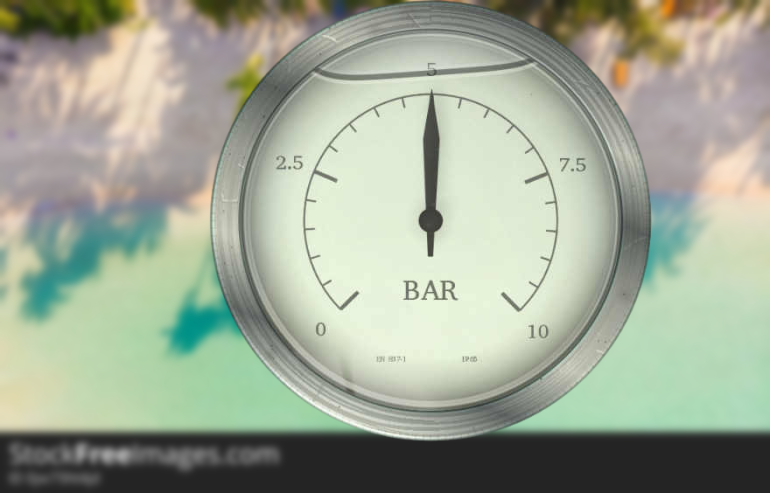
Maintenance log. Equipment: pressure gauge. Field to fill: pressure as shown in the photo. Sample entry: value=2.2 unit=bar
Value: value=5 unit=bar
